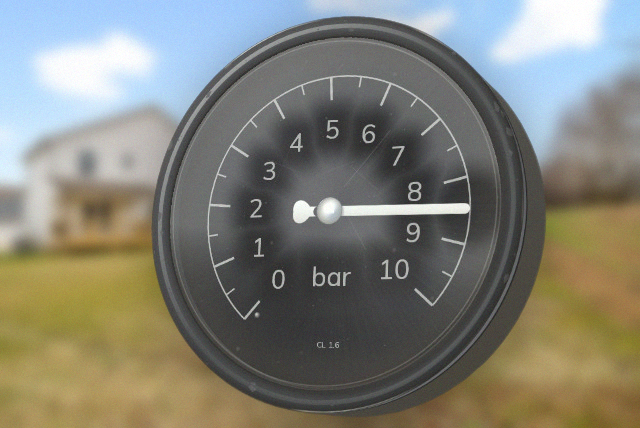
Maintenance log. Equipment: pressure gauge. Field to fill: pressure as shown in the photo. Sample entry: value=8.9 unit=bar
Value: value=8.5 unit=bar
